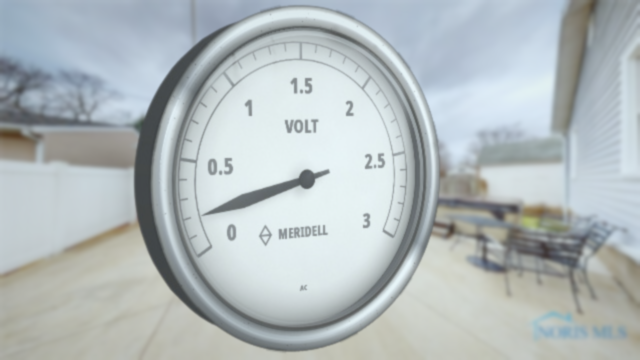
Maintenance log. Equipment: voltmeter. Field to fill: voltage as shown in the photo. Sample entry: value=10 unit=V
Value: value=0.2 unit=V
